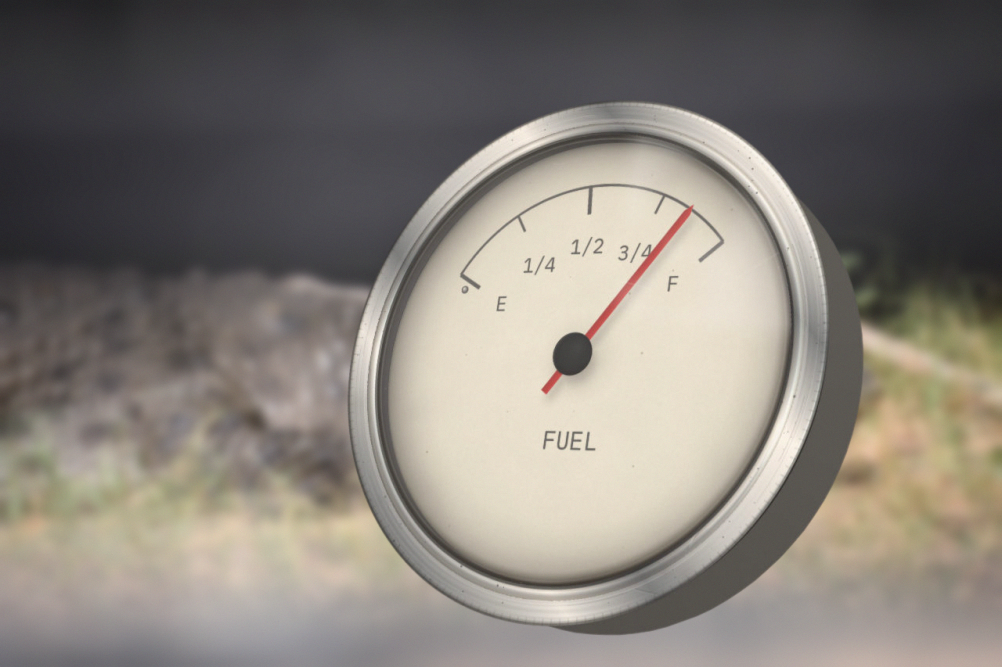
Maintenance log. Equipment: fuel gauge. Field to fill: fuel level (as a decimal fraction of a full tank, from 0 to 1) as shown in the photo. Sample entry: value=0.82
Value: value=0.875
